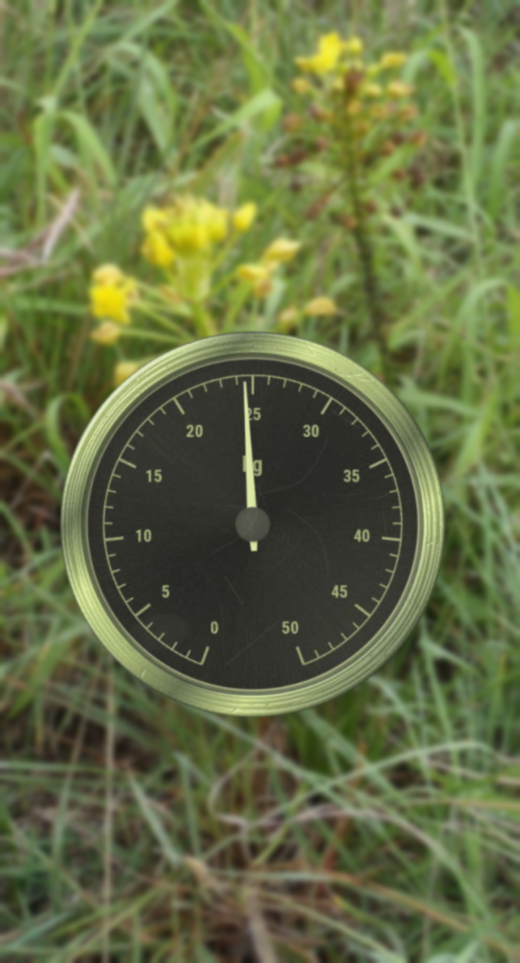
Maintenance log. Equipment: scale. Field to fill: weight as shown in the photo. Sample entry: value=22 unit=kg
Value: value=24.5 unit=kg
